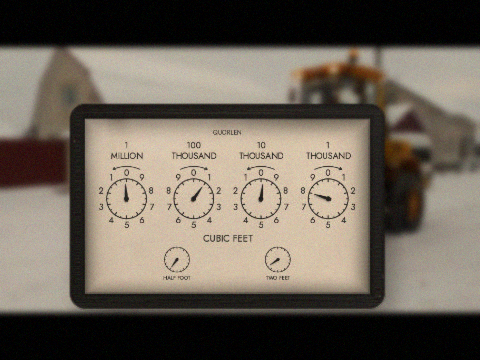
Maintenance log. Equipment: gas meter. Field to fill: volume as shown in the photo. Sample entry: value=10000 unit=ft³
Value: value=9800 unit=ft³
